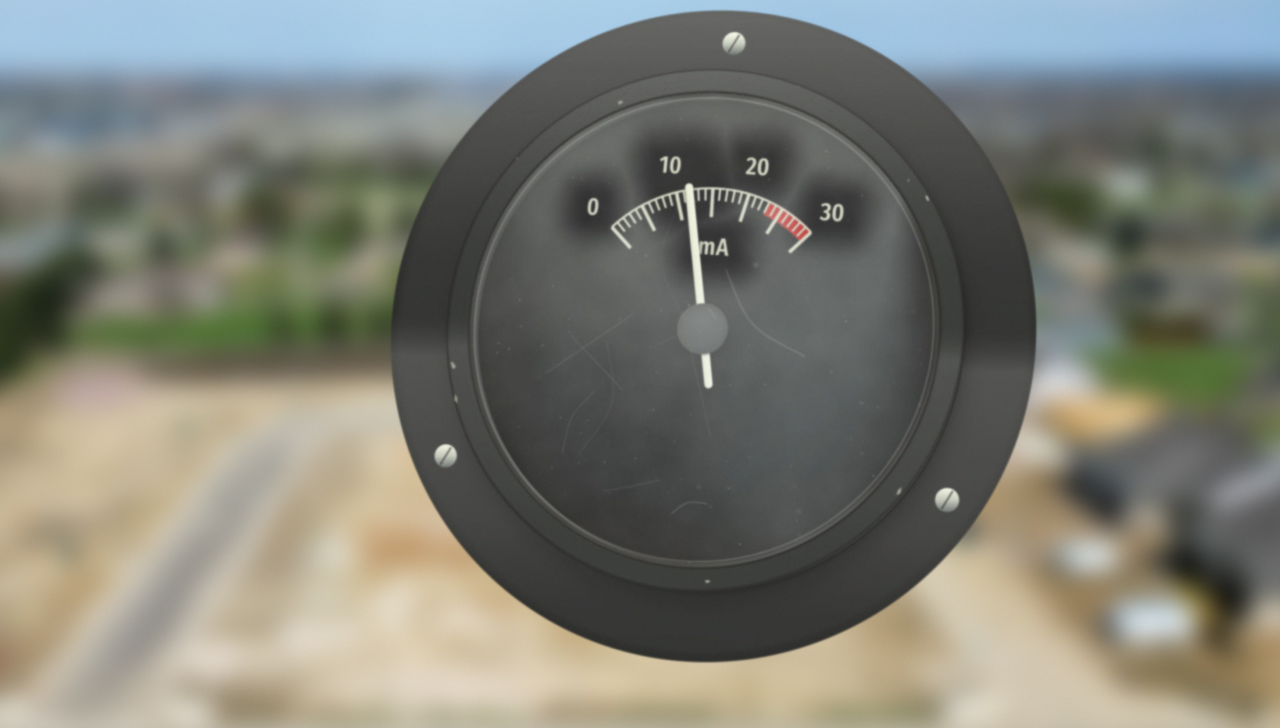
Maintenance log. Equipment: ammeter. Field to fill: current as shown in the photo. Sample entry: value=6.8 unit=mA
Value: value=12 unit=mA
